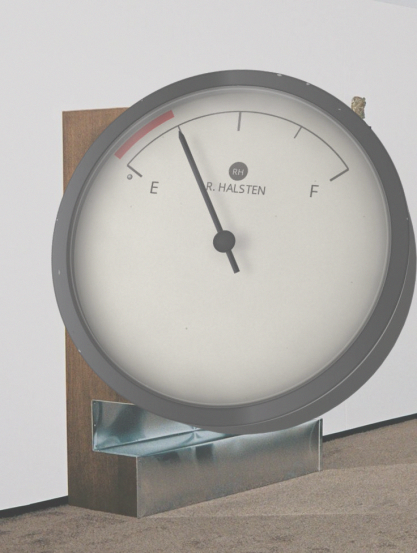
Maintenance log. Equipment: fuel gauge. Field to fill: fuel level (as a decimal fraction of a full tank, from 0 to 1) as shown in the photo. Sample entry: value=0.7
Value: value=0.25
